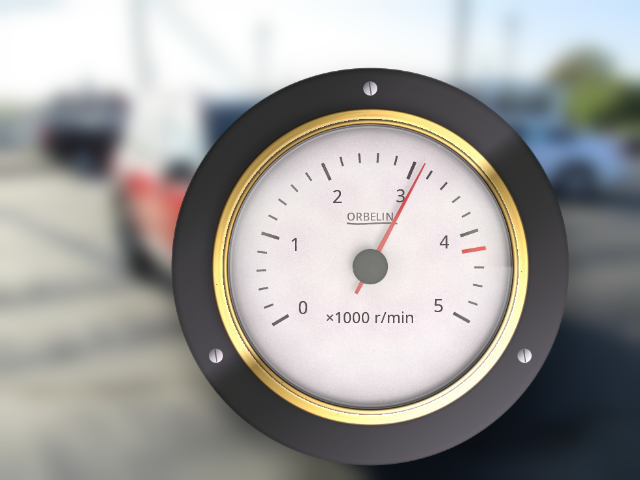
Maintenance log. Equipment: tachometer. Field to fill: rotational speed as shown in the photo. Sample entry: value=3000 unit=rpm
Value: value=3100 unit=rpm
